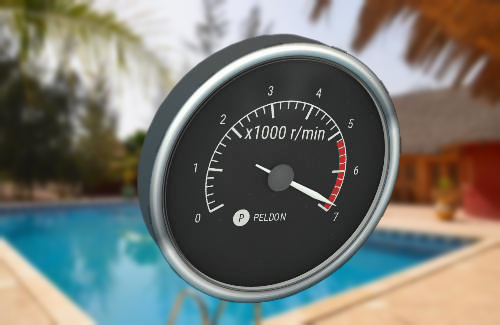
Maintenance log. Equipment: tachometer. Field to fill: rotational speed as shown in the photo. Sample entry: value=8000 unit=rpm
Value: value=6800 unit=rpm
